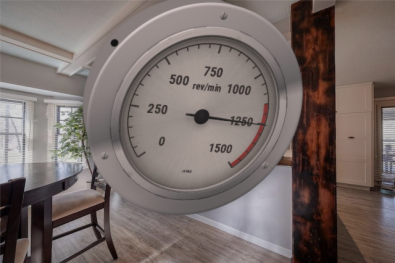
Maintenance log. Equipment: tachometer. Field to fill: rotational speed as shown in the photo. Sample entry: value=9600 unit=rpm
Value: value=1250 unit=rpm
